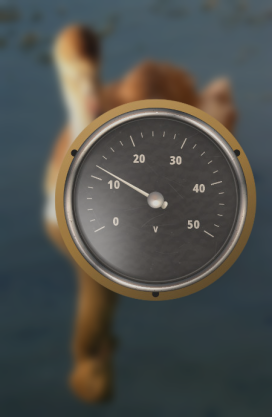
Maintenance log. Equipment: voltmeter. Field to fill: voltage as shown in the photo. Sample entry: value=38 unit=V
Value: value=12 unit=V
